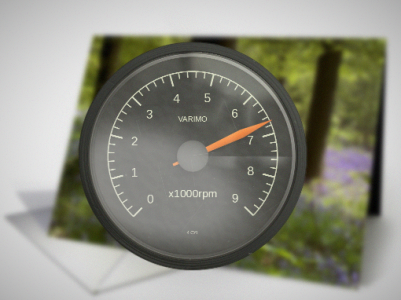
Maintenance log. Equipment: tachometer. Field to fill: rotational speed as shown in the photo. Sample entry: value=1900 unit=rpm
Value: value=6700 unit=rpm
